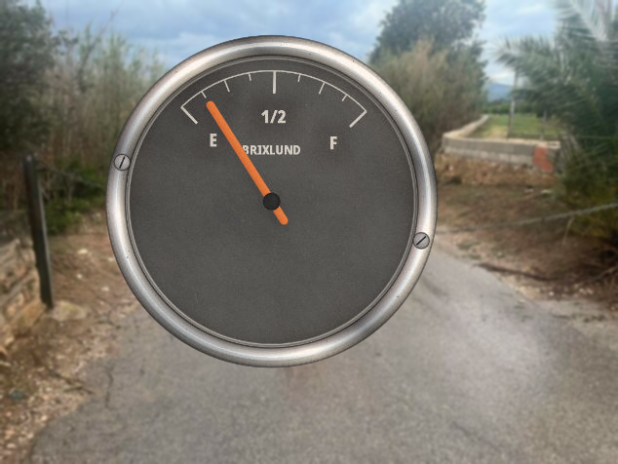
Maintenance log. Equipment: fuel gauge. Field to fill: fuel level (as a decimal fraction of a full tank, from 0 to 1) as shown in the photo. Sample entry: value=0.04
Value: value=0.125
